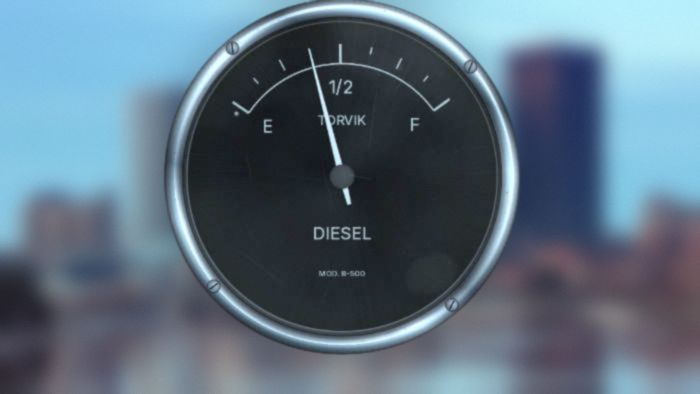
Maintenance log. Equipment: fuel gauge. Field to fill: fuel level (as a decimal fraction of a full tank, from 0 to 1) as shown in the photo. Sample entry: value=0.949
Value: value=0.375
